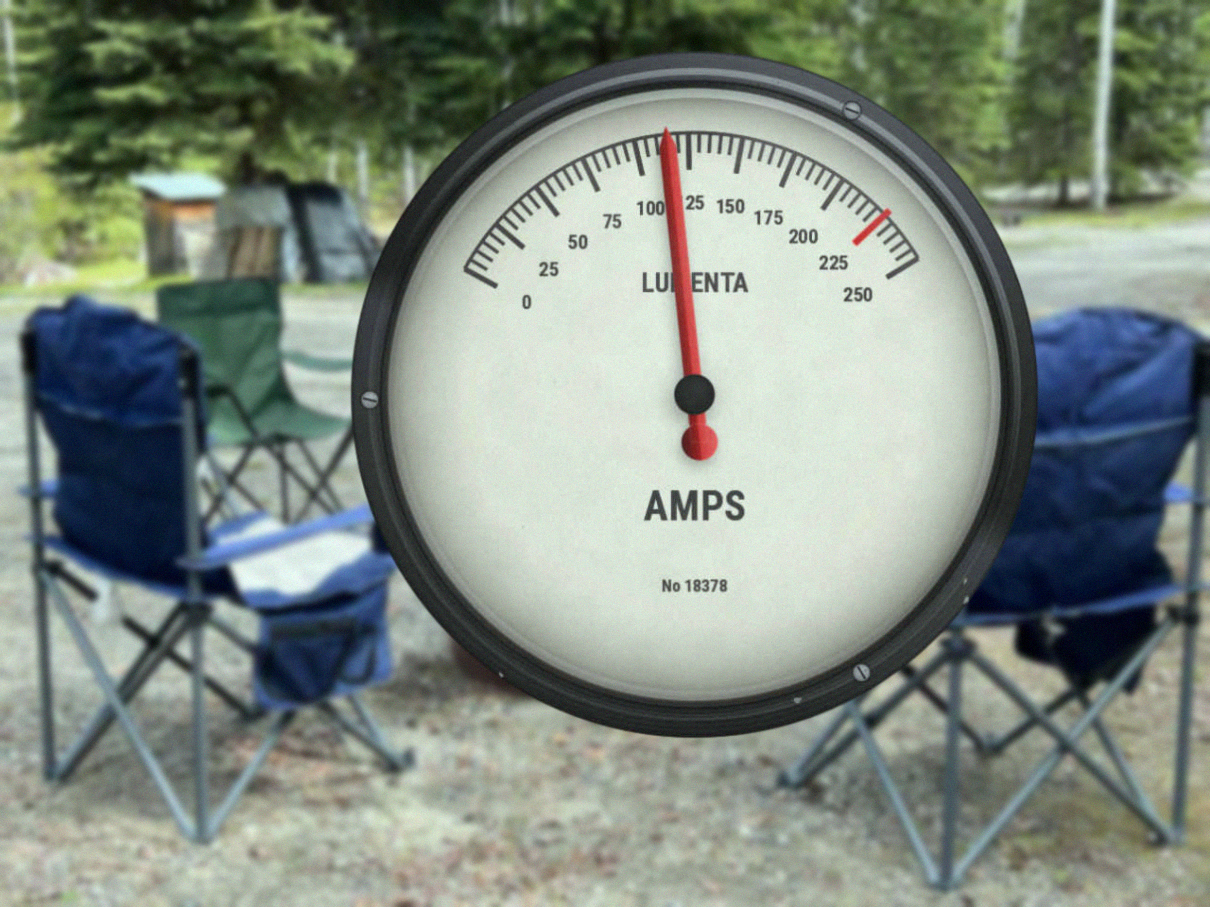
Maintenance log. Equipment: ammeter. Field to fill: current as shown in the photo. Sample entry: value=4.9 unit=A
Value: value=115 unit=A
